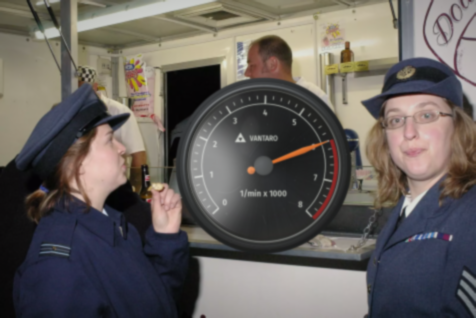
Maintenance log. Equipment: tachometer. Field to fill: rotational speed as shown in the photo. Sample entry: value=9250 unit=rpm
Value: value=6000 unit=rpm
